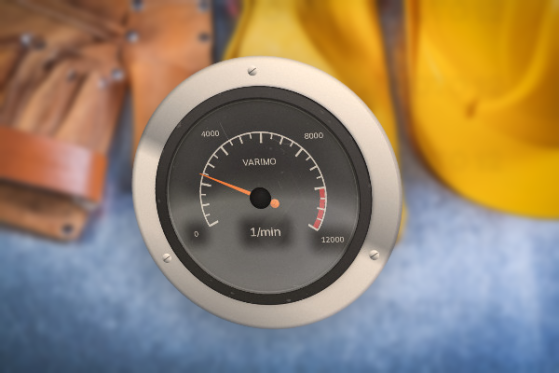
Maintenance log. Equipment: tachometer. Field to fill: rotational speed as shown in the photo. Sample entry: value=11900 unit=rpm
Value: value=2500 unit=rpm
